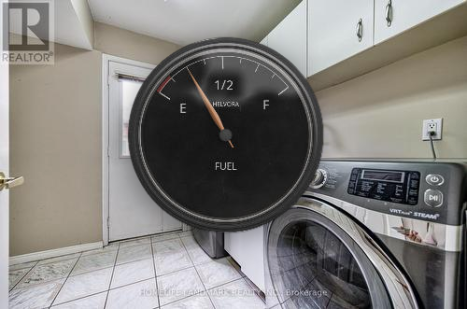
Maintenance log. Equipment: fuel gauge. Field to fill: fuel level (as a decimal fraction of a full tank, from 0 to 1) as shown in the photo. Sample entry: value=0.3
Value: value=0.25
